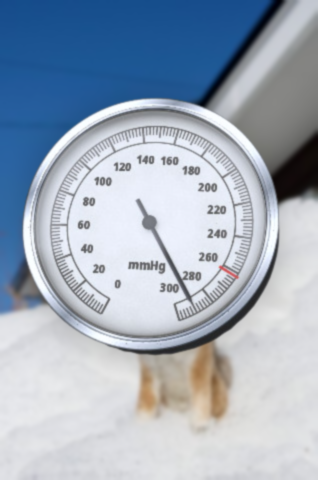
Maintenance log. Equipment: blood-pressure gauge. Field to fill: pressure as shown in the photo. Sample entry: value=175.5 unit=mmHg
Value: value=290 unit=mmHg
